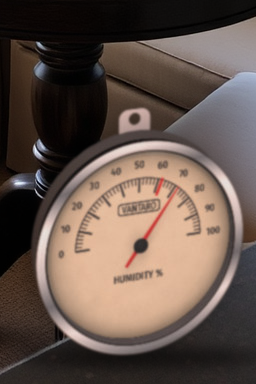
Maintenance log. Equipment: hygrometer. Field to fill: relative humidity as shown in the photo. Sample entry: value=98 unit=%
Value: value=70 unit=%
